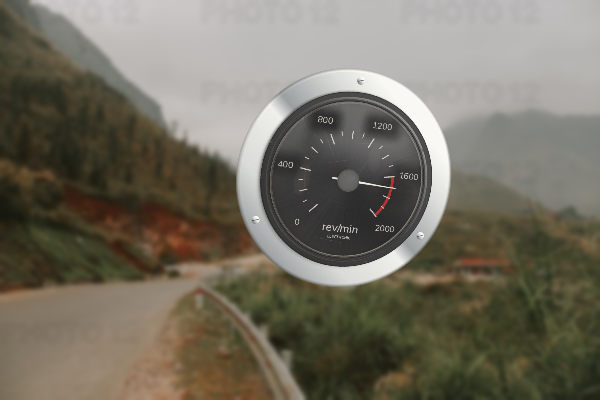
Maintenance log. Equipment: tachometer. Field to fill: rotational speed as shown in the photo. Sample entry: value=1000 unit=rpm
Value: value=1700 unit=rpm
